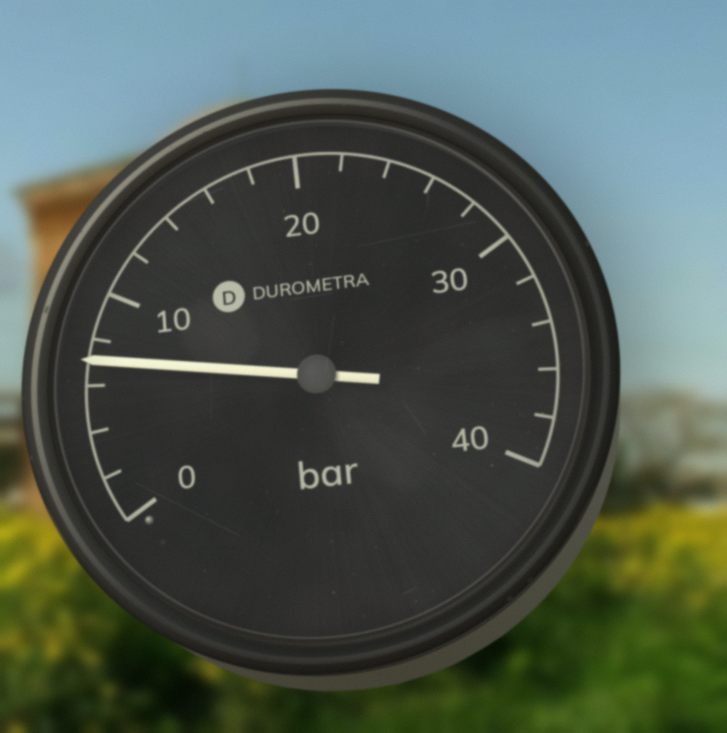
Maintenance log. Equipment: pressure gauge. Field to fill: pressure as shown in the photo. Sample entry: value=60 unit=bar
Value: value=7 unit=bar
